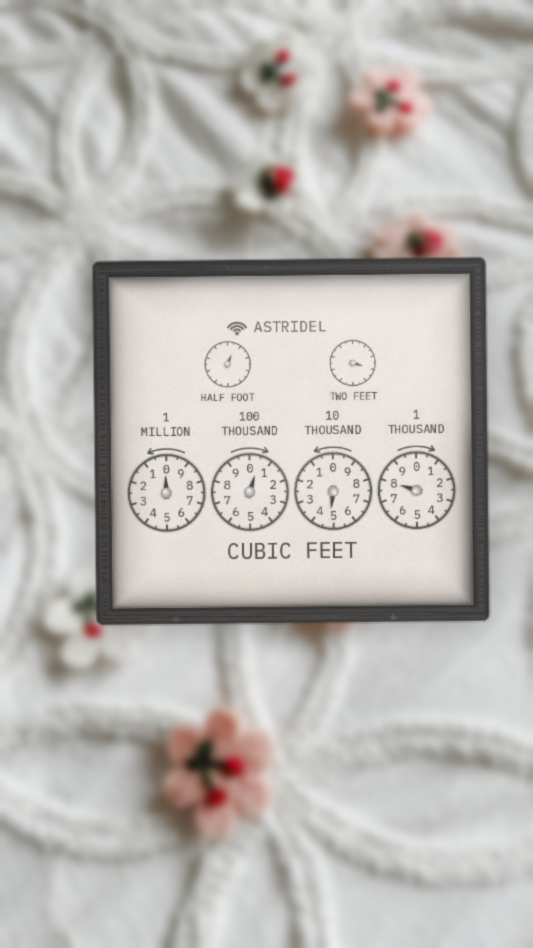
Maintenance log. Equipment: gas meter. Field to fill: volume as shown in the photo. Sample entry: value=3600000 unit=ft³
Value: value=4800 unit=ft³
